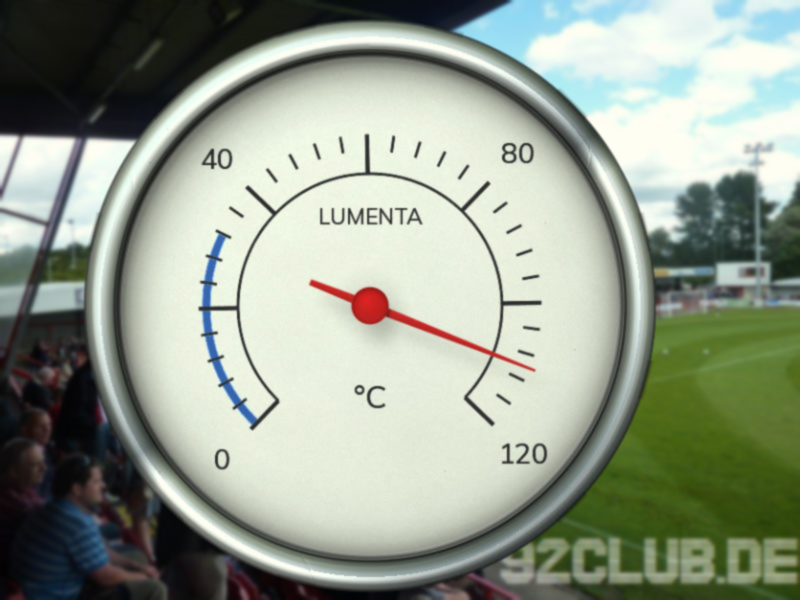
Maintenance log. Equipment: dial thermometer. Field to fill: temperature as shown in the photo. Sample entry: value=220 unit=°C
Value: value=110 unit=°C
